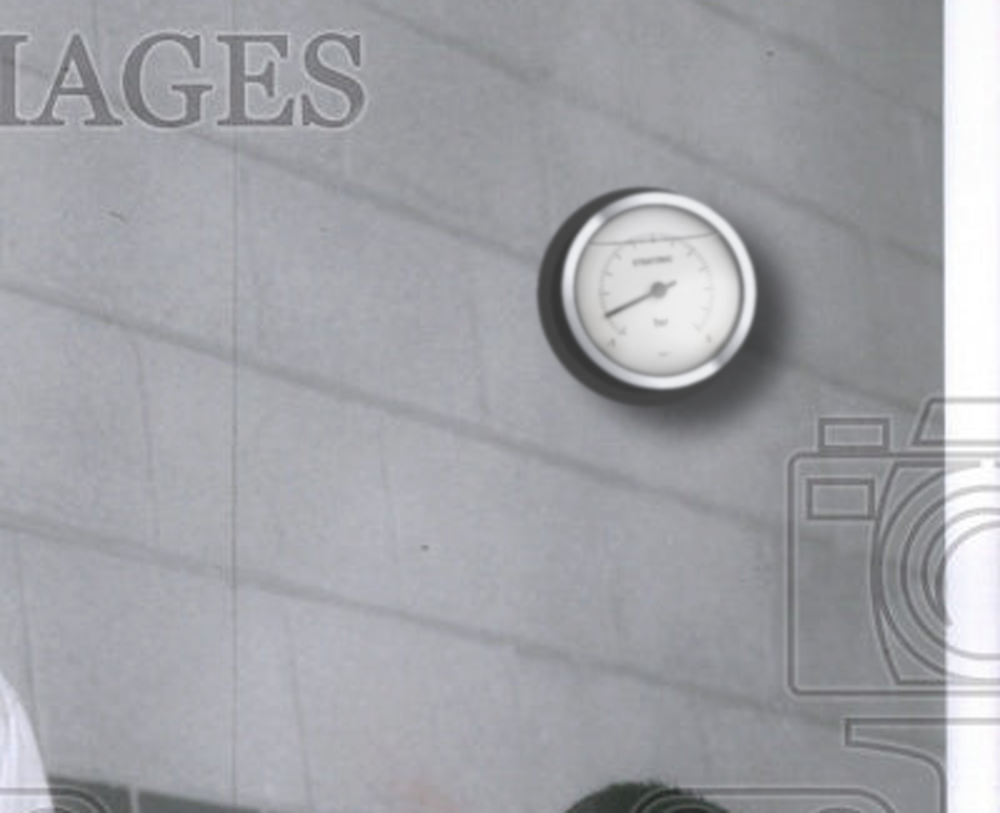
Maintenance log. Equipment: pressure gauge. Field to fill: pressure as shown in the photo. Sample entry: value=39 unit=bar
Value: value=-0.5 unit=bar
